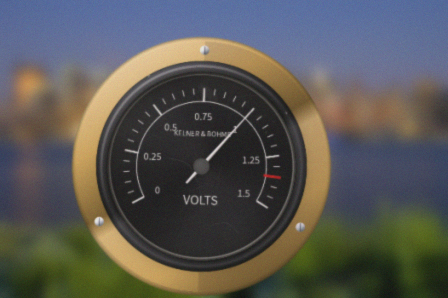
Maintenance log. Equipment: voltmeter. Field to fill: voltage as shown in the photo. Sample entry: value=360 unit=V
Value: value=1 unit=V
